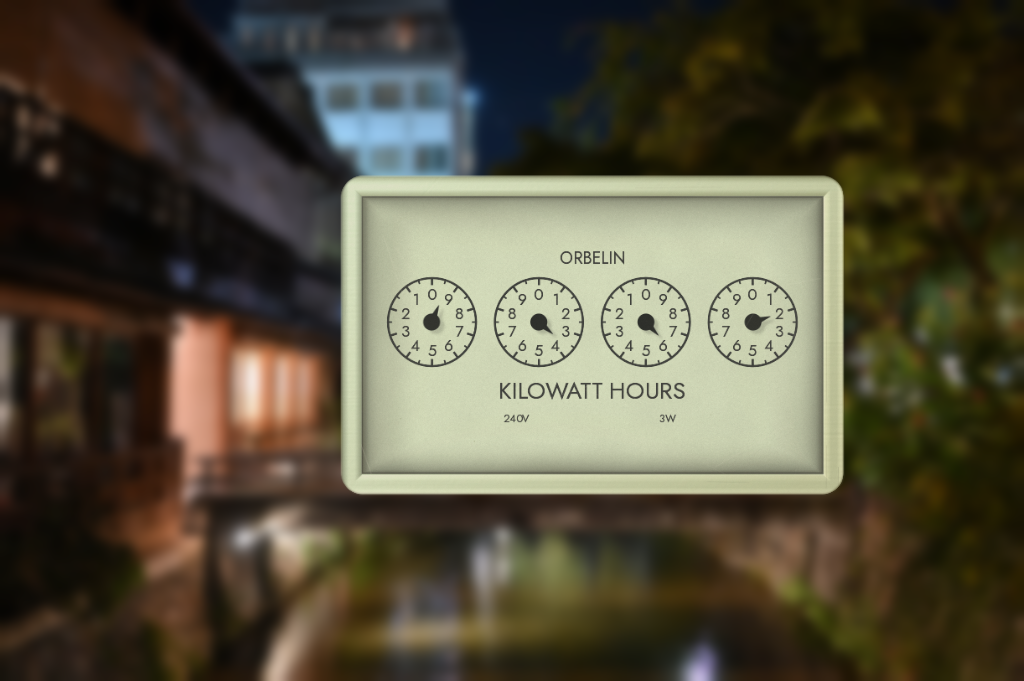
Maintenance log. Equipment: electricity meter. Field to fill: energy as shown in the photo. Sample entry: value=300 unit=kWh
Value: value=9362 unit=kWh
